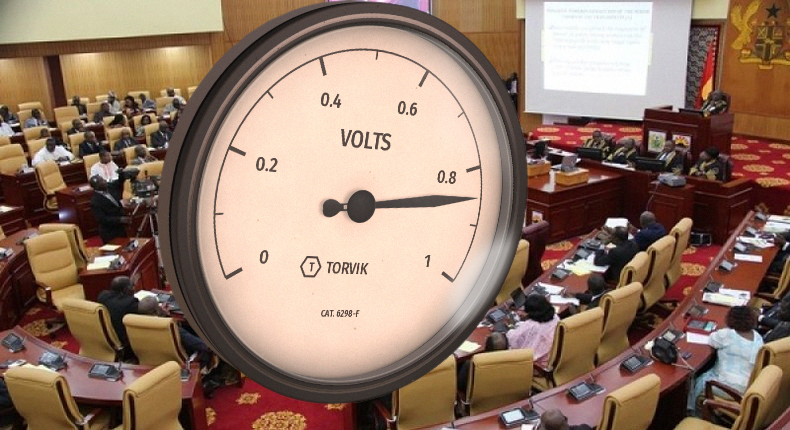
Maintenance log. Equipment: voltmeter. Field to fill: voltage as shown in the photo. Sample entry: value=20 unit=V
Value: value=0.85 unit=V
